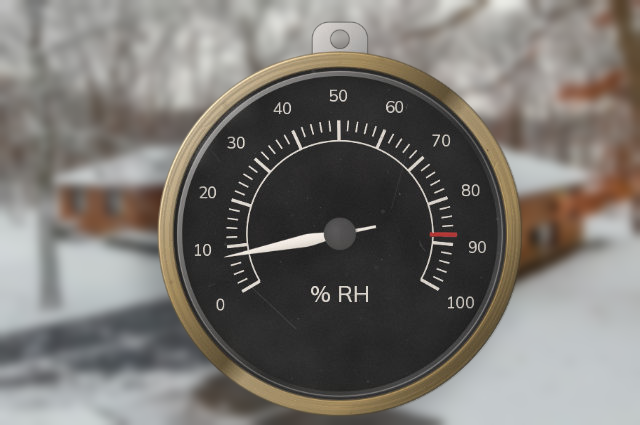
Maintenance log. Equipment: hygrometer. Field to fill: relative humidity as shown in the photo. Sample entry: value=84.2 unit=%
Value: value=8 unit=%
